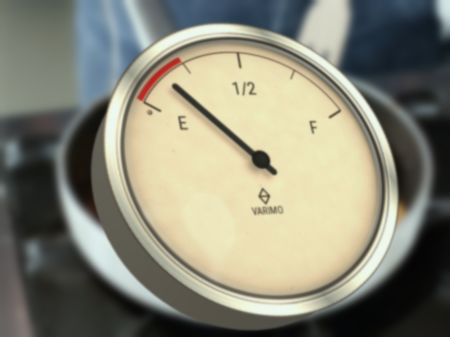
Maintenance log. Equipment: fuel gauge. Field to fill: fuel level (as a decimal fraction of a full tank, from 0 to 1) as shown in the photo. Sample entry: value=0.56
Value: value=0.125
